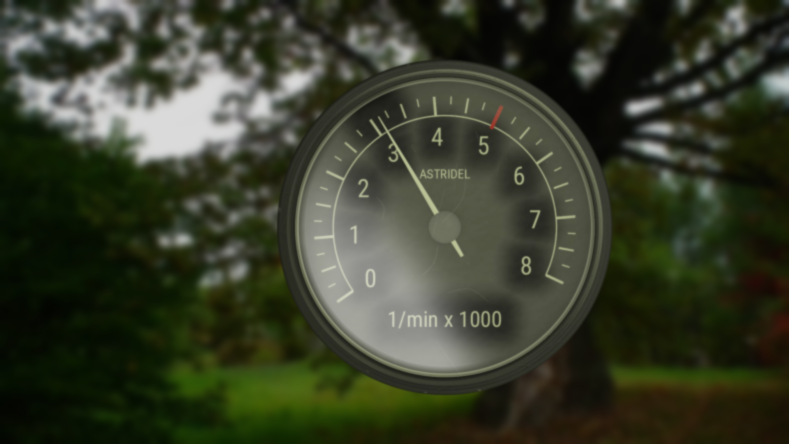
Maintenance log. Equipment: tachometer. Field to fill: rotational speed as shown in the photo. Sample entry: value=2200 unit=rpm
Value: value=3125 unit=rpm
